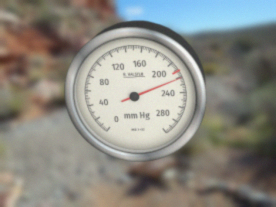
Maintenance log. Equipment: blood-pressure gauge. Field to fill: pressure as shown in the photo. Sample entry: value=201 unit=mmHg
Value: value=220 unit=mmHg
